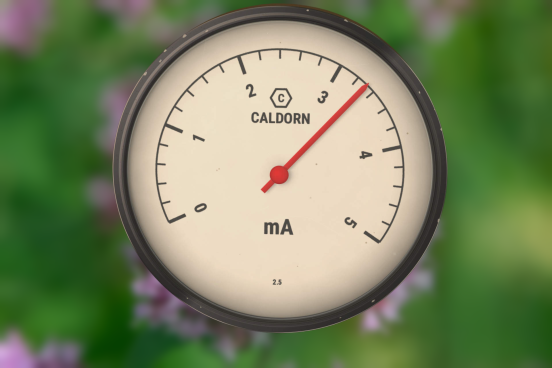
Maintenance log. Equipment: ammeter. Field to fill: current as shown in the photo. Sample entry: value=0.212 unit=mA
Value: value=3.3 unit=mA
